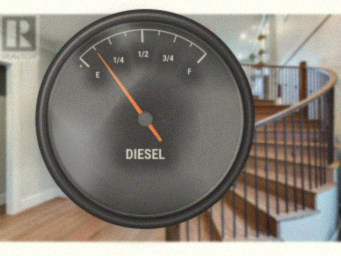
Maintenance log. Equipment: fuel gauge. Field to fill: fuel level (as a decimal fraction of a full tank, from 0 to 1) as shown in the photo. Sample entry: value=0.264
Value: value=0.125
